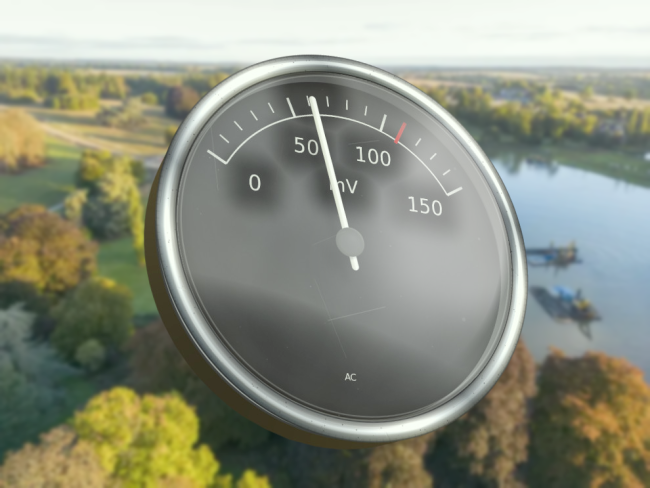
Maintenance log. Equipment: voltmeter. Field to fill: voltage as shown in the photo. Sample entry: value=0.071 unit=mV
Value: value=60 unit=mV
